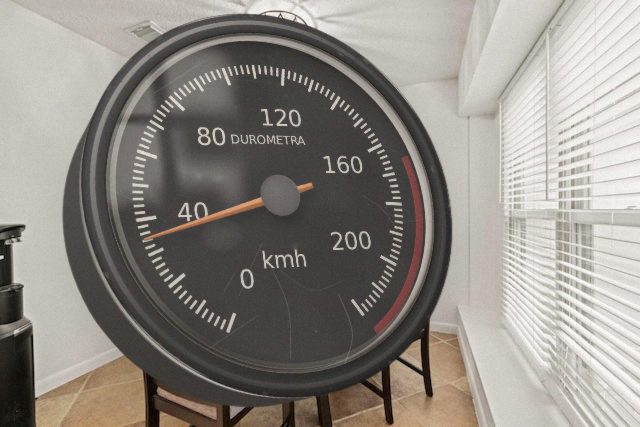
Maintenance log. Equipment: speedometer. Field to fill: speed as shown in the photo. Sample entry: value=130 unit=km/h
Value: value=34 unit=km/h
